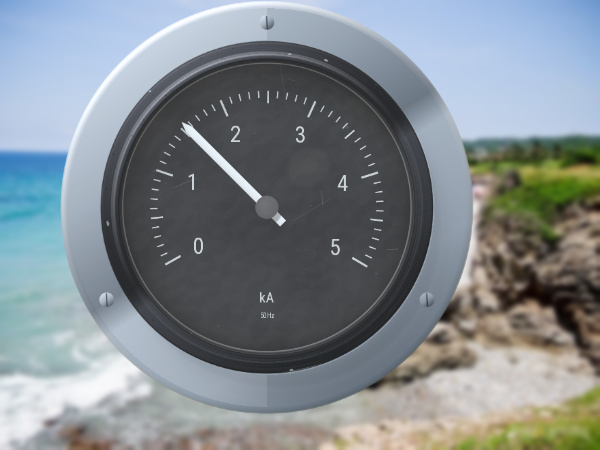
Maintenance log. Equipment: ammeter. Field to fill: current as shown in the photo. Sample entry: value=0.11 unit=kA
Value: value=1.55 unit=kA
